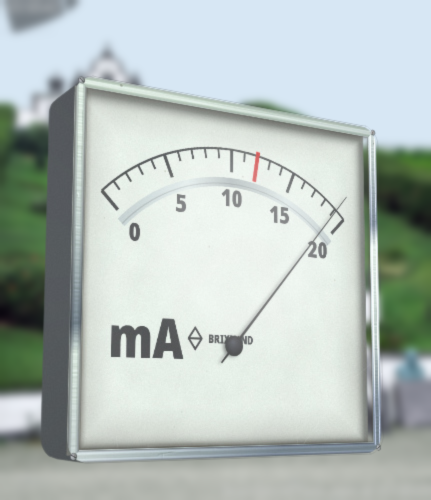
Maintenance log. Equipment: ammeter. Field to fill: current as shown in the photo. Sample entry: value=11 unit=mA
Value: value=19 unit=mA
